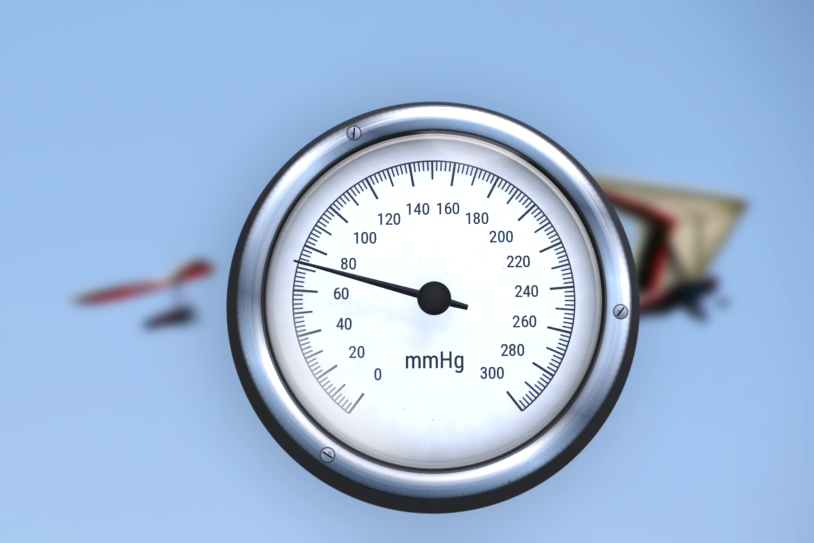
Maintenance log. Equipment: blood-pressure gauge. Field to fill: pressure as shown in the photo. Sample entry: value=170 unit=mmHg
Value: value=72 unit=mmHg
